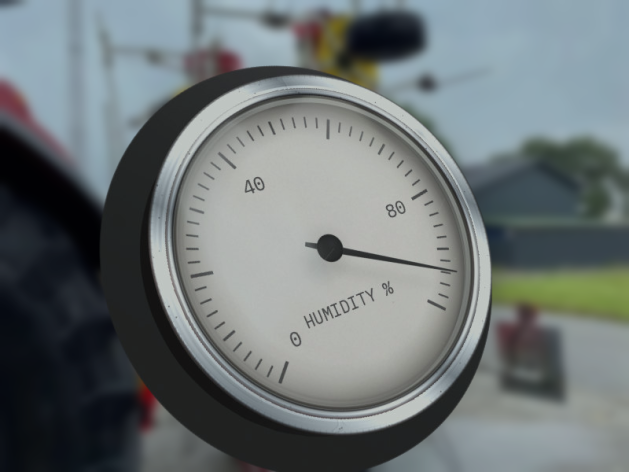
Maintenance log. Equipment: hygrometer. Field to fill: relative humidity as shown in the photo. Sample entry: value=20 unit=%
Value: value=94 unit=%
